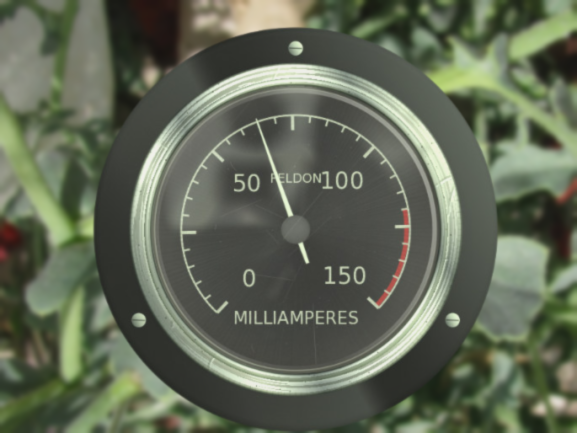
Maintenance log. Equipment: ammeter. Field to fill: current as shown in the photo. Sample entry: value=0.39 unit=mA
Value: value=65 unit=mA
